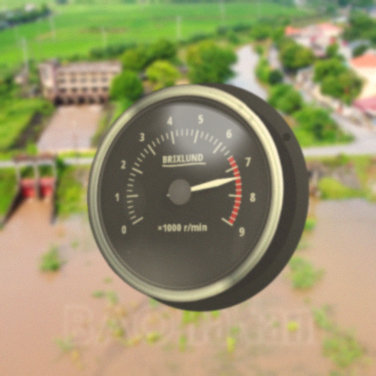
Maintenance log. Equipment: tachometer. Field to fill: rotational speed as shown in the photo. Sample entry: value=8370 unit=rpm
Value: value=7400 unit=rpm
